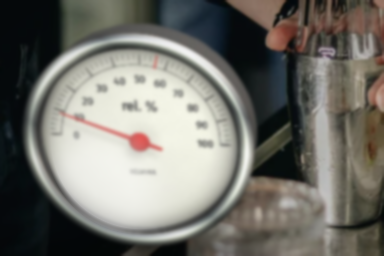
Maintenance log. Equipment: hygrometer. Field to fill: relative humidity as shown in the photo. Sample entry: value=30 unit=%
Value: value=10 unit=%
